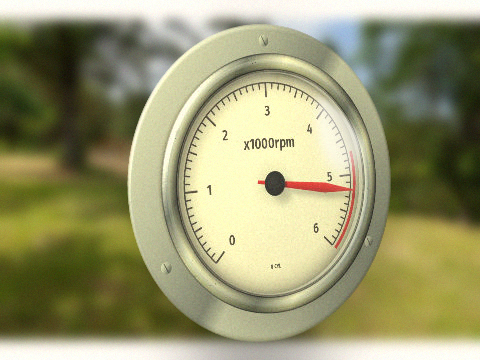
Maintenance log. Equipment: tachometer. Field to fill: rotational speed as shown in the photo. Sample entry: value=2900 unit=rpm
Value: value=5200 unit=rpm
